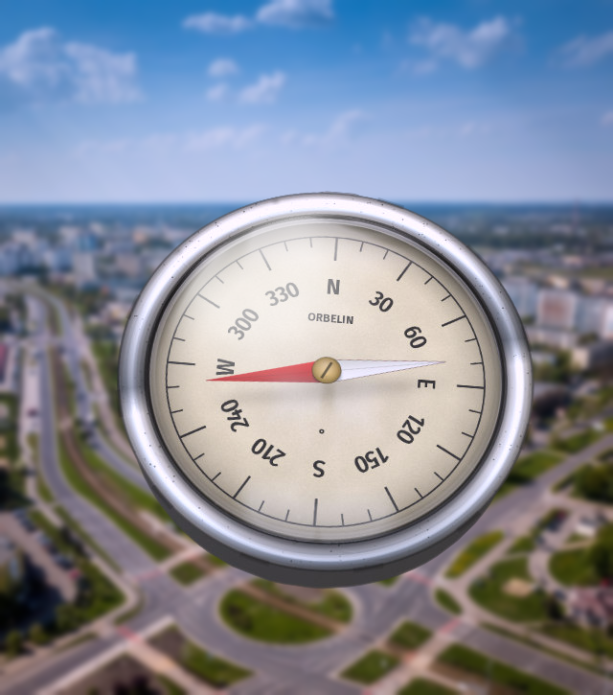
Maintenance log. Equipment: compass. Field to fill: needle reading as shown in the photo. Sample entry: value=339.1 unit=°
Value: value=260 unit=°
